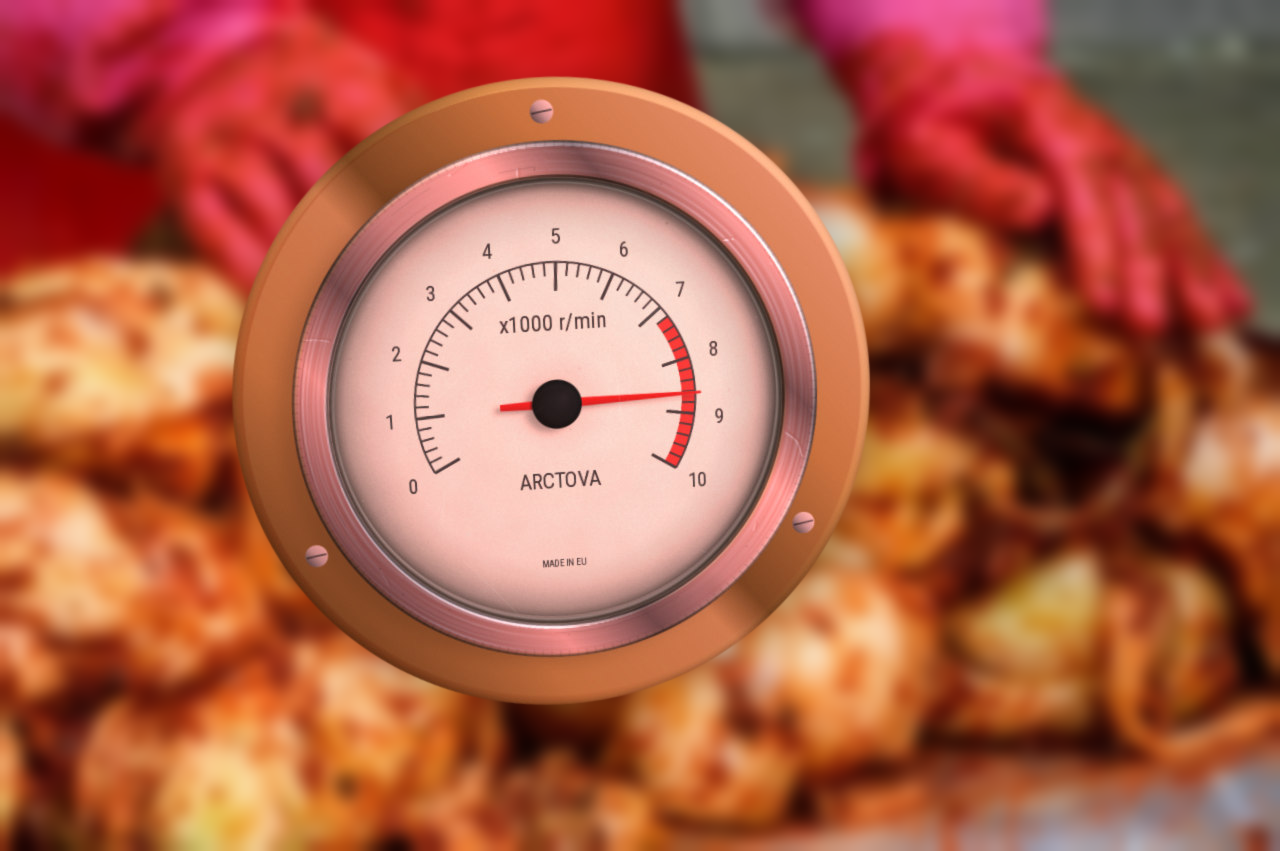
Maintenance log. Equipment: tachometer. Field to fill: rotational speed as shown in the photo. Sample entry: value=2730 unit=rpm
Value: value=8600 unit=rpm
